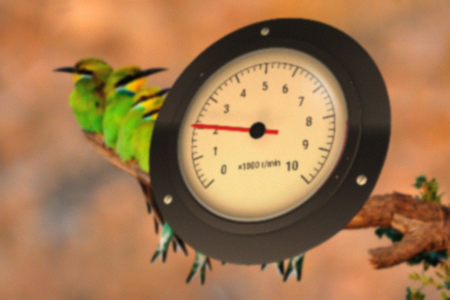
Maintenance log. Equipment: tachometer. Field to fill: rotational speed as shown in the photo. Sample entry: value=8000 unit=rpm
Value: value=2000 unit=rpm
